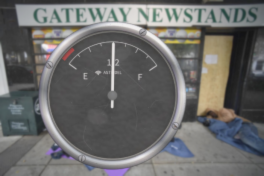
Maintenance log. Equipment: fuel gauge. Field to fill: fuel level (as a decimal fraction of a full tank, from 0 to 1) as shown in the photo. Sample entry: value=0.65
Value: value=0.5
